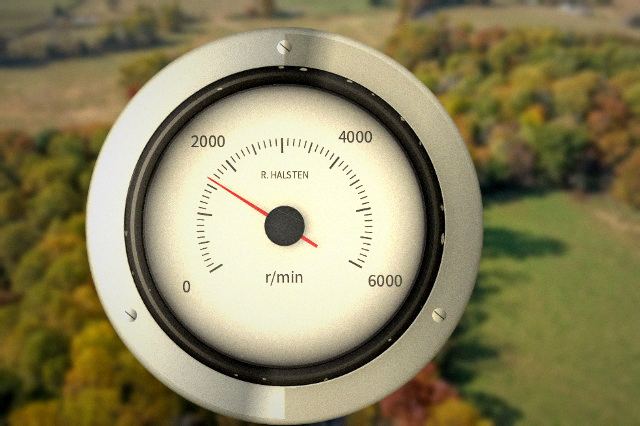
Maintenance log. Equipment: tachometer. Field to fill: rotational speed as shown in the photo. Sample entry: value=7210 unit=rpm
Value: value=1600 unit=rpm
